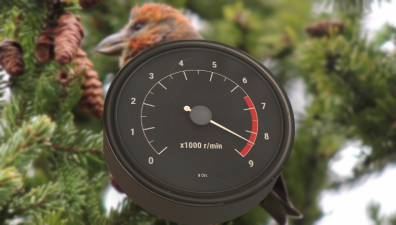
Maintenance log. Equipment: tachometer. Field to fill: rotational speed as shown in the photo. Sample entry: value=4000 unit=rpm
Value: value=8500 unit=rpm
